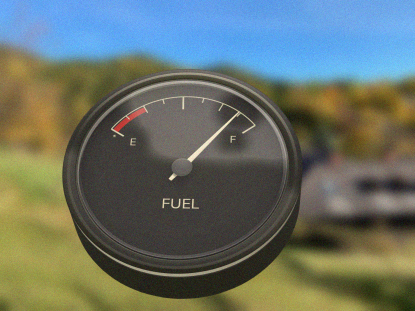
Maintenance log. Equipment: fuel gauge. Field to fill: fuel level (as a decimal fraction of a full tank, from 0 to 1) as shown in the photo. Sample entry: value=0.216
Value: value=0.875
